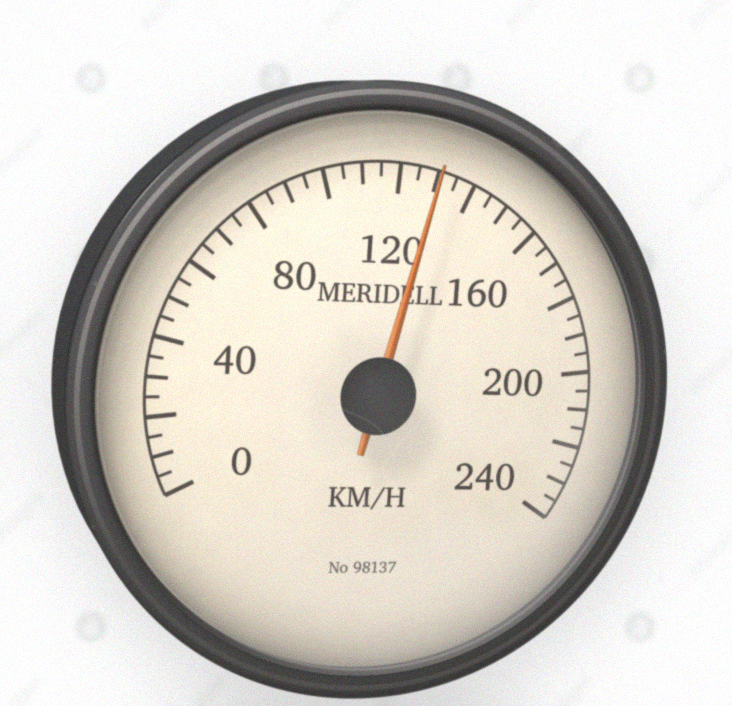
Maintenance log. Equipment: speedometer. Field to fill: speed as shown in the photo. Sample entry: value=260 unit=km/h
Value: value=130 unit=km/h
